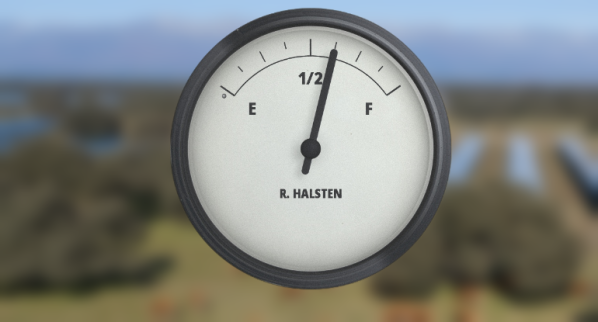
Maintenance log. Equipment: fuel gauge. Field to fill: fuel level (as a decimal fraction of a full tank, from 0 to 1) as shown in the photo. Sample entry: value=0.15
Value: value=0.625
